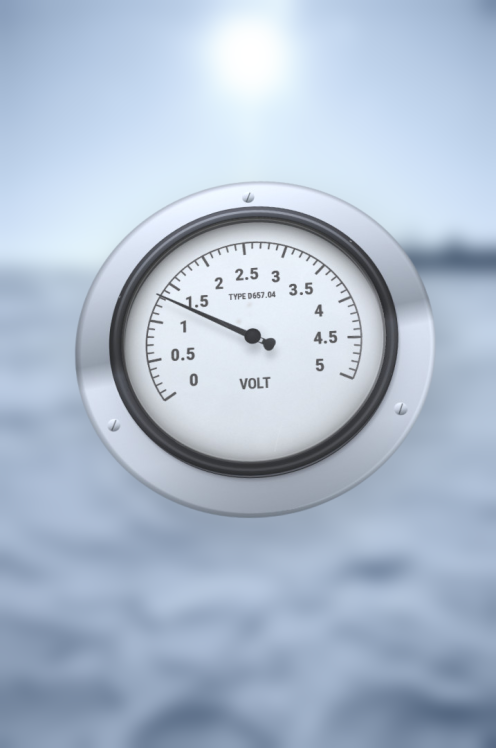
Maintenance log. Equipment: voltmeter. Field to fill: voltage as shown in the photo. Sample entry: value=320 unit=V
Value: value=1.3 unit=V
